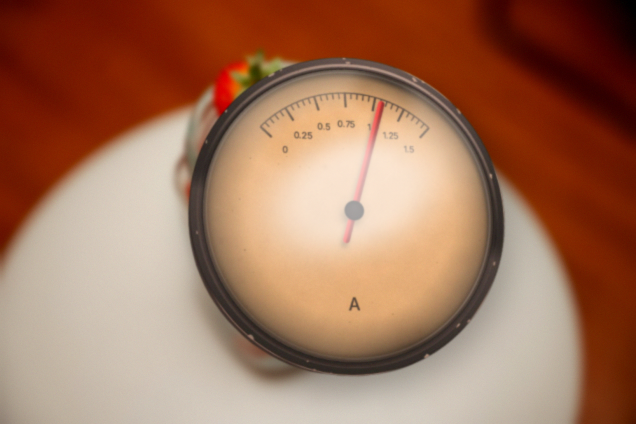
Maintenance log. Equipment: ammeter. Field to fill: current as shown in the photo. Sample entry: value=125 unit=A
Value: value=1.05 unit=A
